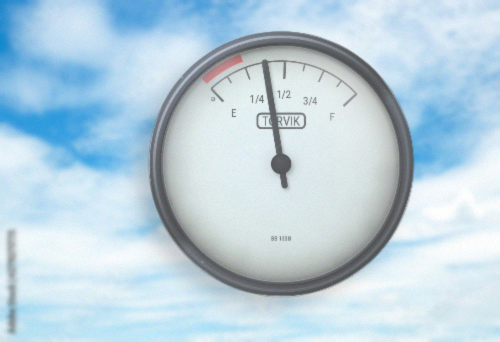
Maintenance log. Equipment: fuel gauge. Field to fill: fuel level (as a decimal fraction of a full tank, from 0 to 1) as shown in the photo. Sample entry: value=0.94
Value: value=0.375
